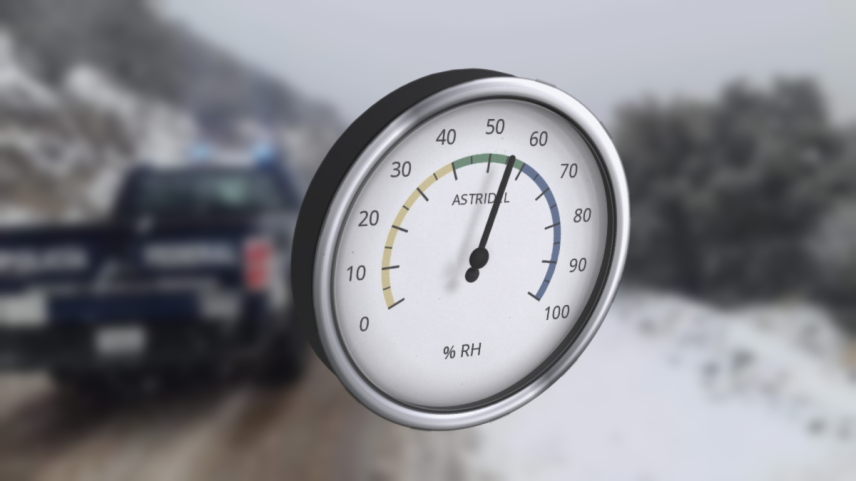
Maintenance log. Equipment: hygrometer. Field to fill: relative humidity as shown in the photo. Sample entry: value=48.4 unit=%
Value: value=55 unit=%
